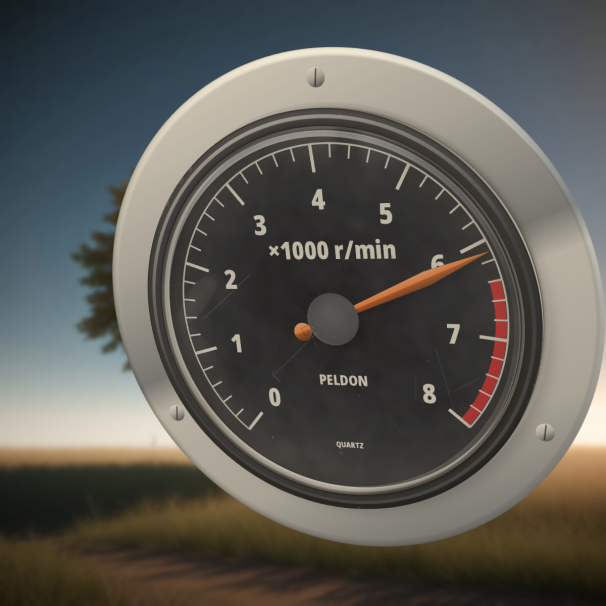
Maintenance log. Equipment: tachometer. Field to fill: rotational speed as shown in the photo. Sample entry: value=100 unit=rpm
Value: value=6100 unit=rpm
